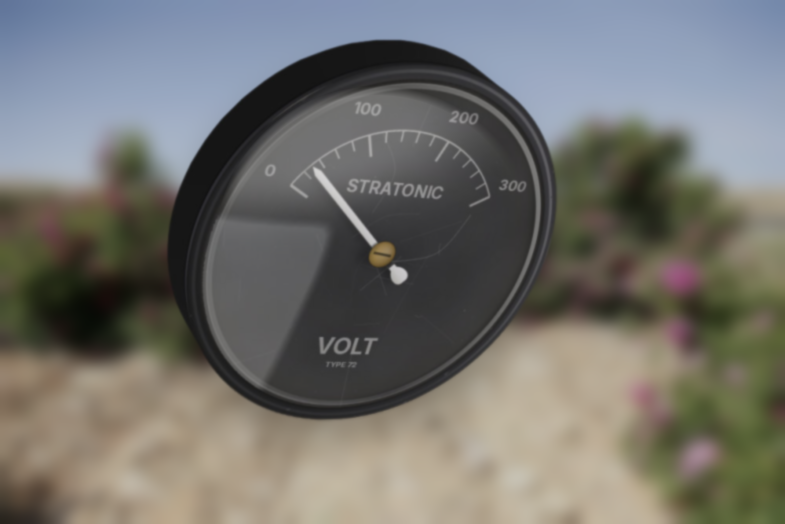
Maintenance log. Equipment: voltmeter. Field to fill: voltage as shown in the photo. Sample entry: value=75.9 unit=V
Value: value=30 unit=V
